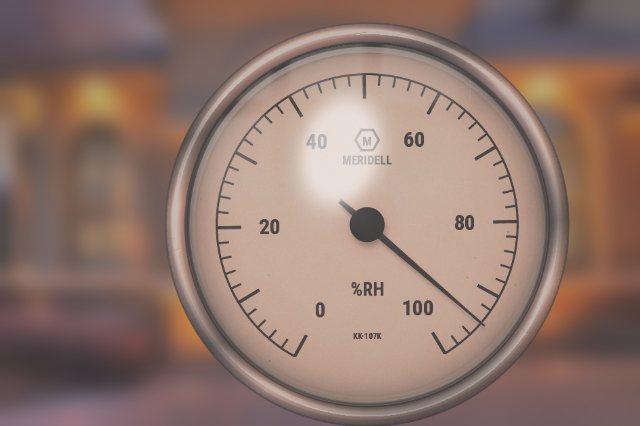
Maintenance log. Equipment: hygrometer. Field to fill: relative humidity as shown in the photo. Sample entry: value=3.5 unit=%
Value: value=94 unit=%
